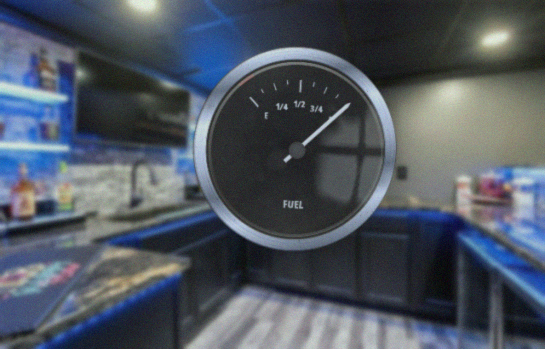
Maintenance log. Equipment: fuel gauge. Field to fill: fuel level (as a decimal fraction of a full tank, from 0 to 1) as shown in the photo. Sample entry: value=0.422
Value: value=1
